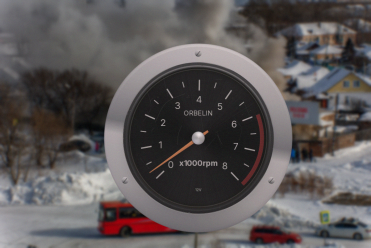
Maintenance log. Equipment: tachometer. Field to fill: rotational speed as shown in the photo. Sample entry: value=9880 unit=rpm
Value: value=250 unit=rpm
